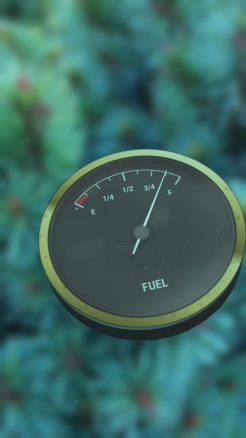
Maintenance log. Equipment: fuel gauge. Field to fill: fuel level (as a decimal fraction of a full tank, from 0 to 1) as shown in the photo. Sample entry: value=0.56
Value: value=0.875
